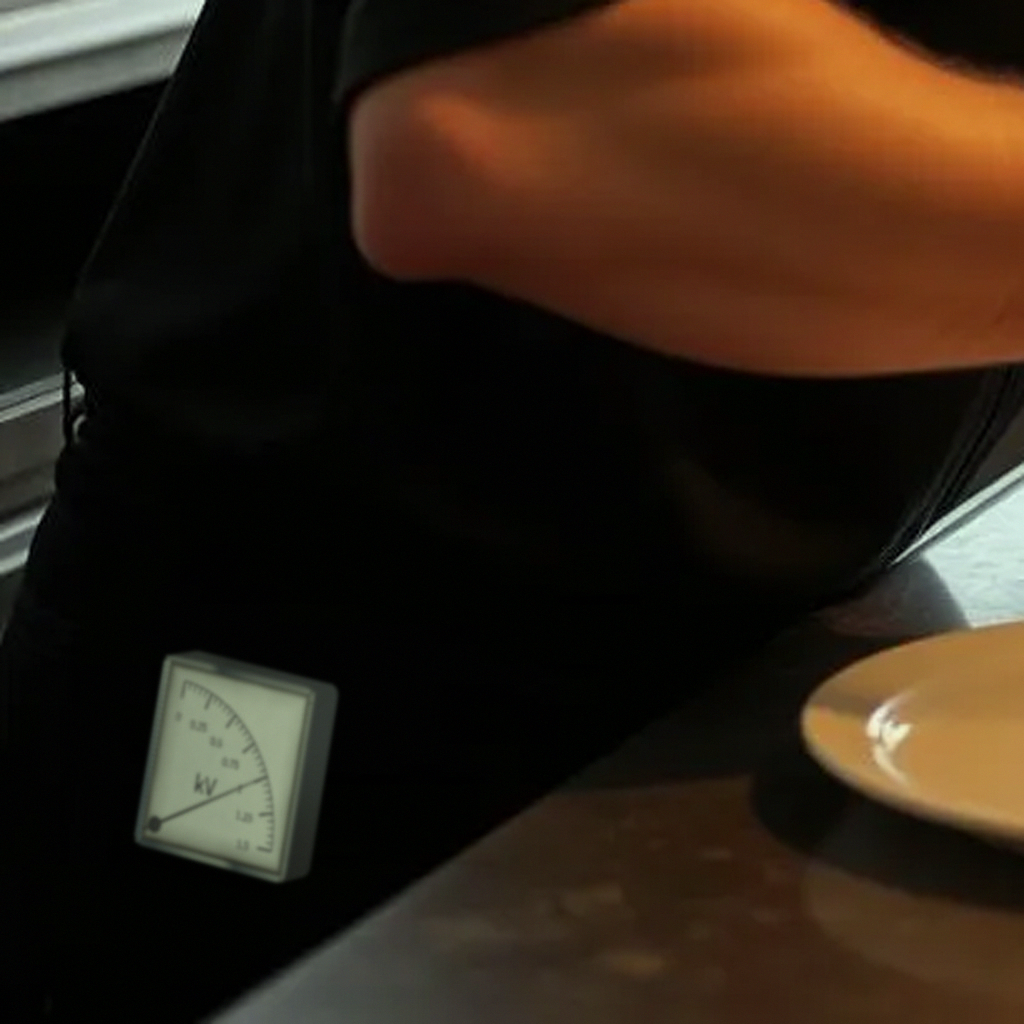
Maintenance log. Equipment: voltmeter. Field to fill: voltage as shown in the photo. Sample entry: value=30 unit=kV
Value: value=1 unit=kV
